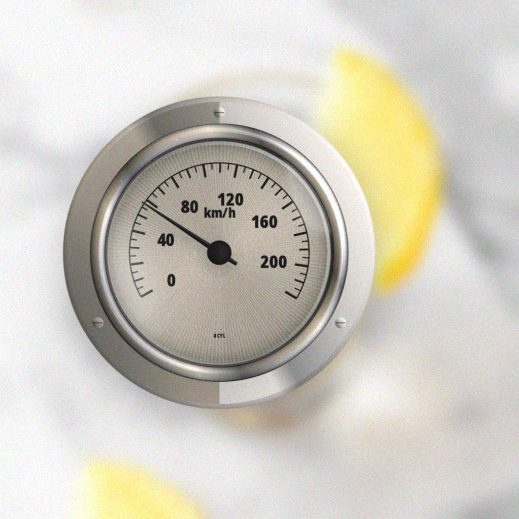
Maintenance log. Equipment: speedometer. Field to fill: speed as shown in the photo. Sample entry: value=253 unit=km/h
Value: value=57.5 unit=km/h
